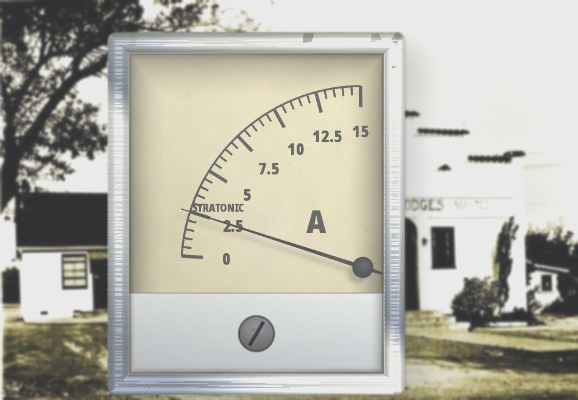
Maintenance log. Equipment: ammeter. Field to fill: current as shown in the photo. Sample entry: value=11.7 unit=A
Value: value=2.5 unit=A
